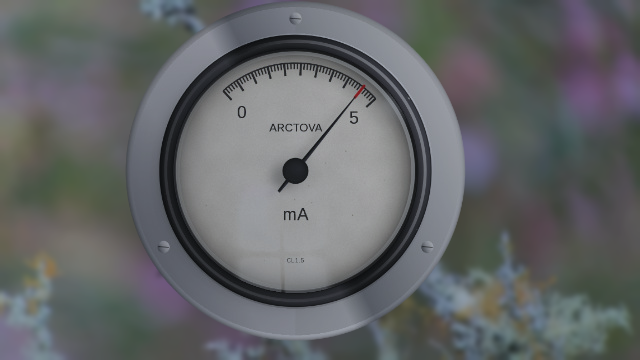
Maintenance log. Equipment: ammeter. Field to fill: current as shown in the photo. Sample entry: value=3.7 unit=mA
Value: value=4.5 unit=mA
